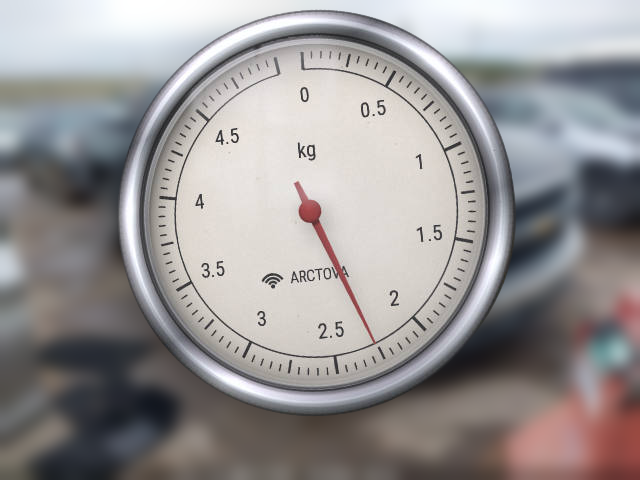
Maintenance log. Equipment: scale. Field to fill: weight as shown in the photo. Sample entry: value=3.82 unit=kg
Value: value=2.25 unit=kg
